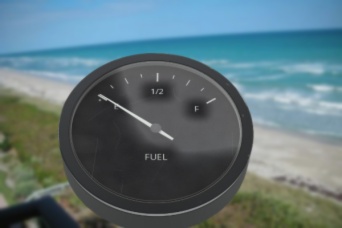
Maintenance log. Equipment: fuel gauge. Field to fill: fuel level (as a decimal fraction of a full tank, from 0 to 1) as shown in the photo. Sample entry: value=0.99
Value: value=0
